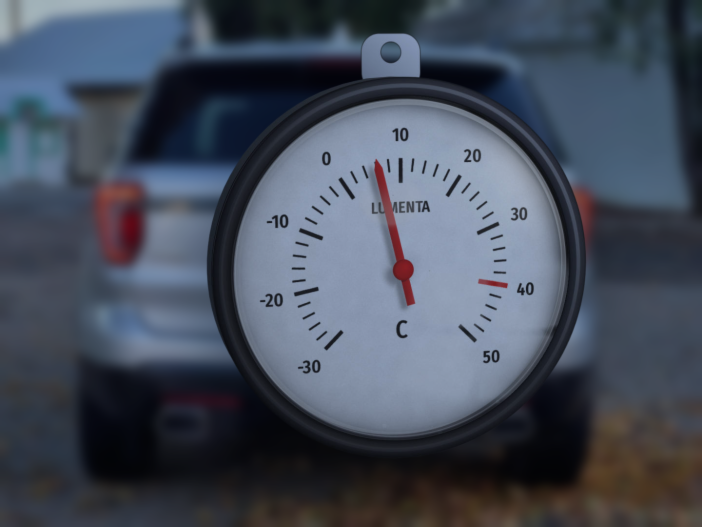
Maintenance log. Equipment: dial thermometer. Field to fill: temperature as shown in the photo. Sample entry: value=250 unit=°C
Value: value=6 unit=°C
